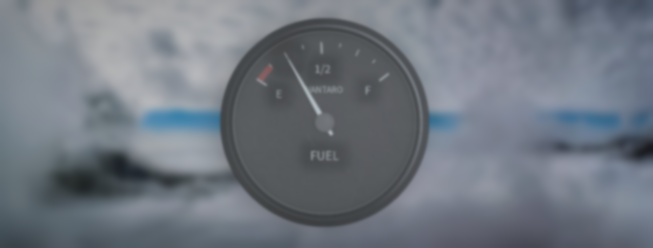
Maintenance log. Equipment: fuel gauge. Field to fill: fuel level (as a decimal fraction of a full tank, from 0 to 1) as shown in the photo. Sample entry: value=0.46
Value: value=0.25
